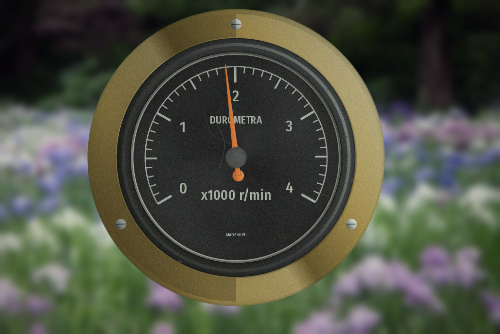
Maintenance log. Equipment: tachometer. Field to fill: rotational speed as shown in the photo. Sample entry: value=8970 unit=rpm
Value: value=1900 unit=rpm
